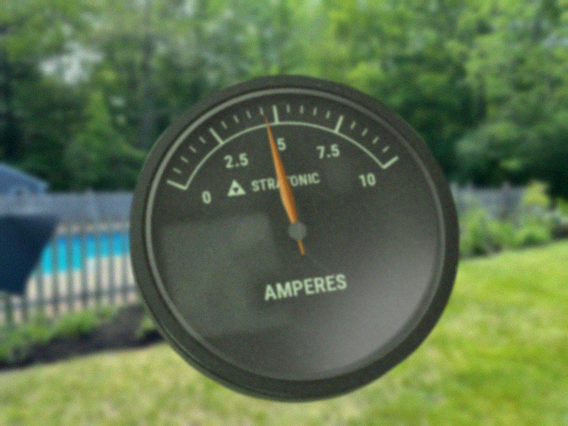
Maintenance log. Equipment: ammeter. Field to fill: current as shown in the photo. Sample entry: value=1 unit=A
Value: value=4.5 unit=A
